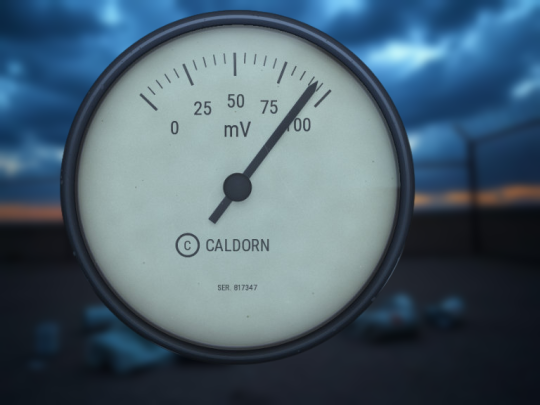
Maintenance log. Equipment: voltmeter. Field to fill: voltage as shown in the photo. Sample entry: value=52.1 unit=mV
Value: value=92.5 unit=mV
